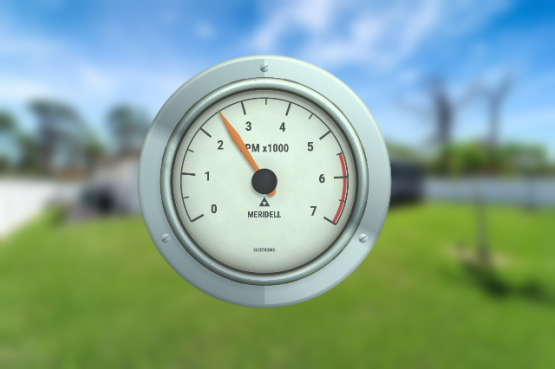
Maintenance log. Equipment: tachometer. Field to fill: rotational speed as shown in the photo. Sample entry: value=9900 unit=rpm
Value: value=2500 unit=rpm
